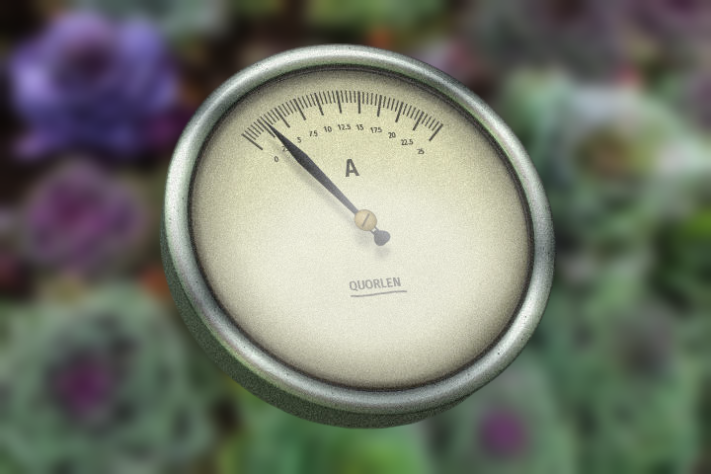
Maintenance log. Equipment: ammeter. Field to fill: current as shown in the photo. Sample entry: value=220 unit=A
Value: value=2.5 unit=A
